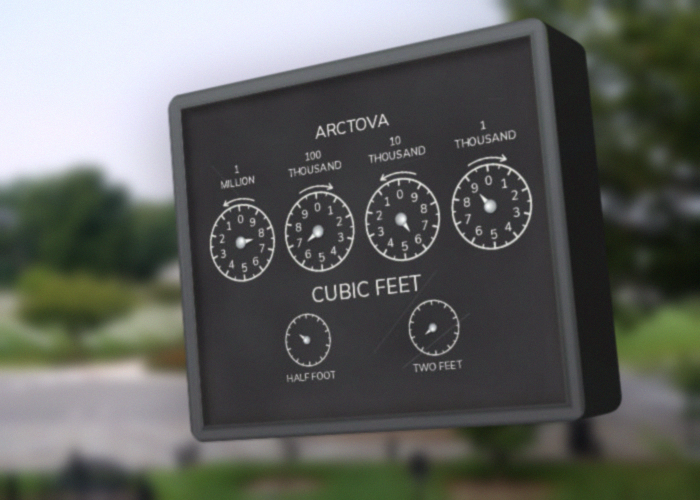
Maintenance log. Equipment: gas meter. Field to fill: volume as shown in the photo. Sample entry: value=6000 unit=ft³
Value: value=765900 unit=ft³
